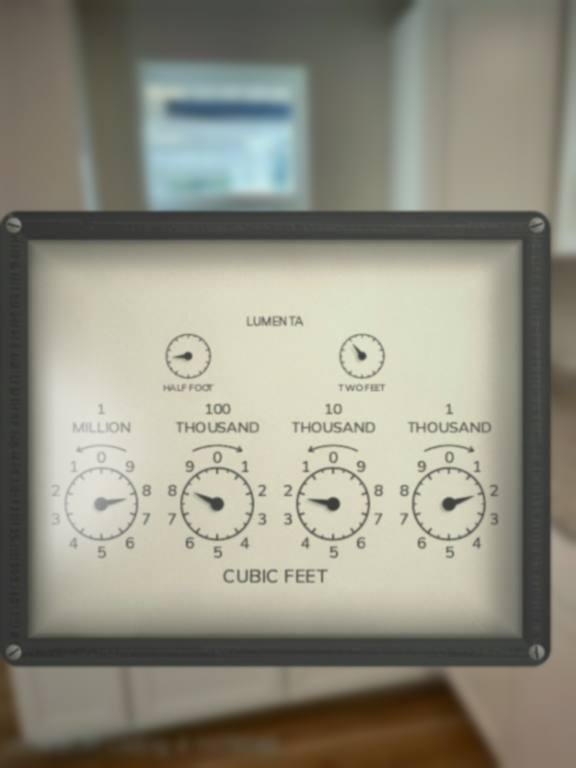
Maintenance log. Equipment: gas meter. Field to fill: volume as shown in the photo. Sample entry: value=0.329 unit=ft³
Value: value=782200 unit=ft³
